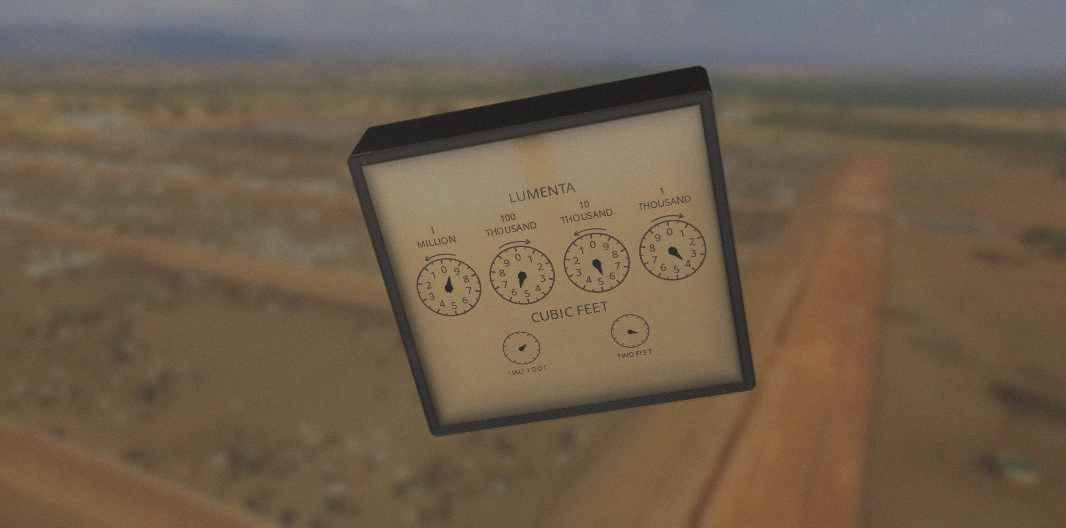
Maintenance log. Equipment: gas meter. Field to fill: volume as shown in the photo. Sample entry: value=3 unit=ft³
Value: value=955400 unit=ft³
